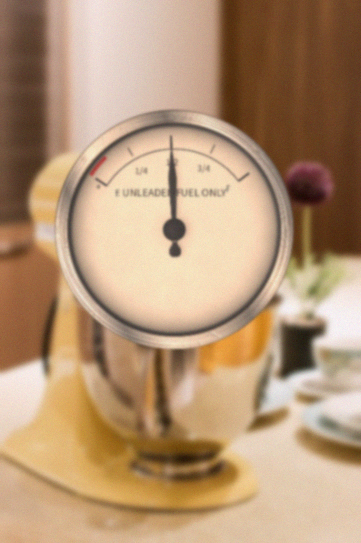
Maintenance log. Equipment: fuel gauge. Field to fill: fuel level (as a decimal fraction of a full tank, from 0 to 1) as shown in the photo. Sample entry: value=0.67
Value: value=0.5
